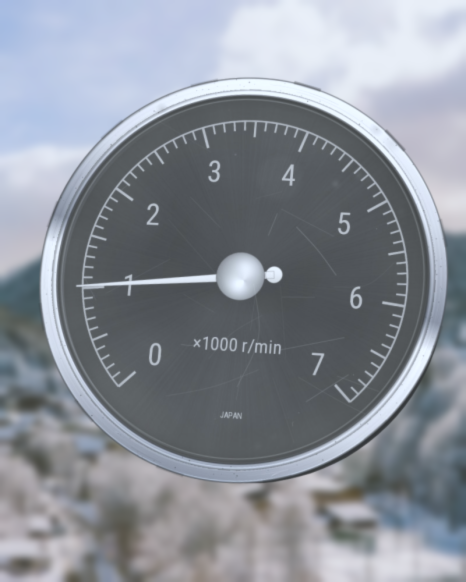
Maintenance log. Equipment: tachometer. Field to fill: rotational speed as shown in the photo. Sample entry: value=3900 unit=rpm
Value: value=1000 unit=rpm
